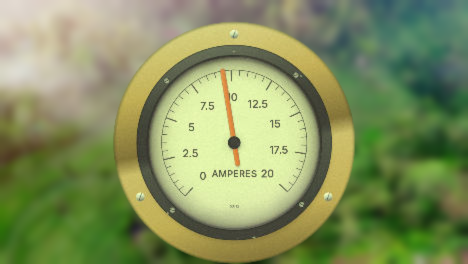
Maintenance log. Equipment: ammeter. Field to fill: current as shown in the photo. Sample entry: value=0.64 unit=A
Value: value=9.5 unit=A
